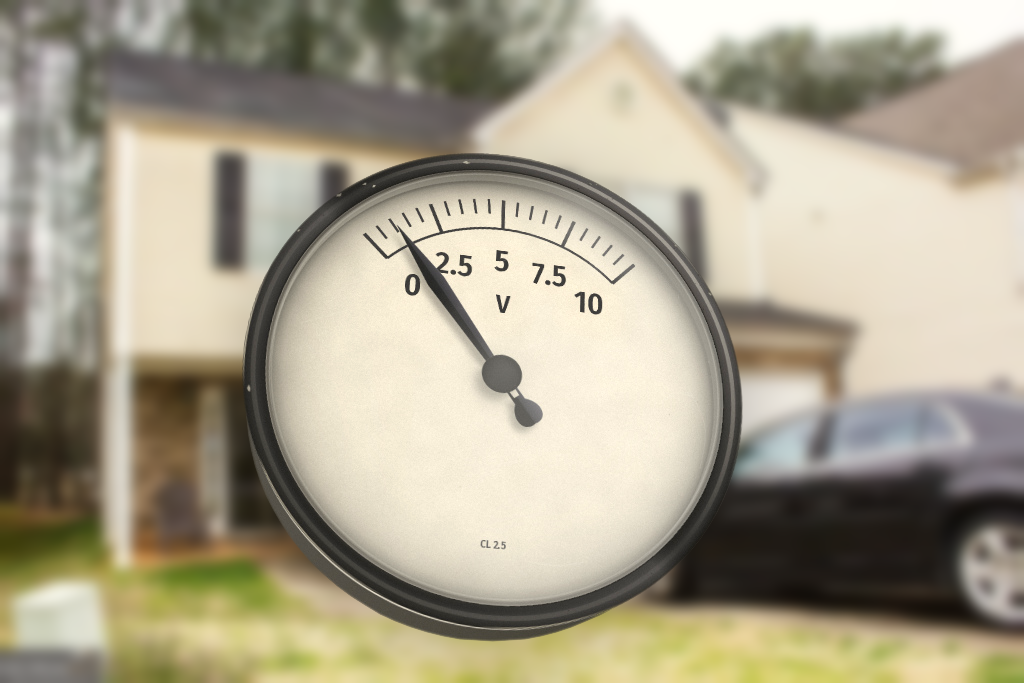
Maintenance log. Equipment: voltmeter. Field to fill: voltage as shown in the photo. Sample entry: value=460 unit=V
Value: value=1 unit=V
